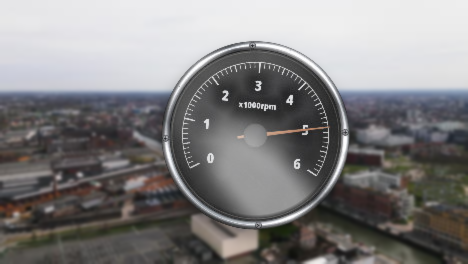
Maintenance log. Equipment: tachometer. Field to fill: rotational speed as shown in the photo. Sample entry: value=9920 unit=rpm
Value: value=5000 unit=rpm
